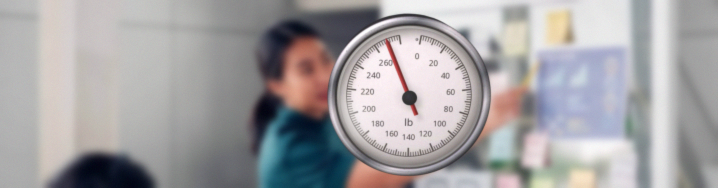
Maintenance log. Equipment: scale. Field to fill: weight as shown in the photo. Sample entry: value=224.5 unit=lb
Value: value=270 unit=lb
